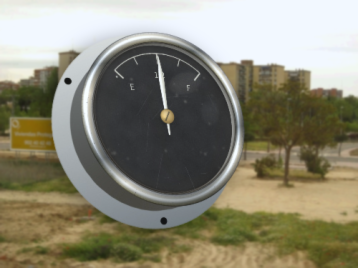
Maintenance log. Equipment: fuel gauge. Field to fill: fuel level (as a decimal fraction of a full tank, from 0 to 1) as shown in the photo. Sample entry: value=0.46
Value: value=0.5
